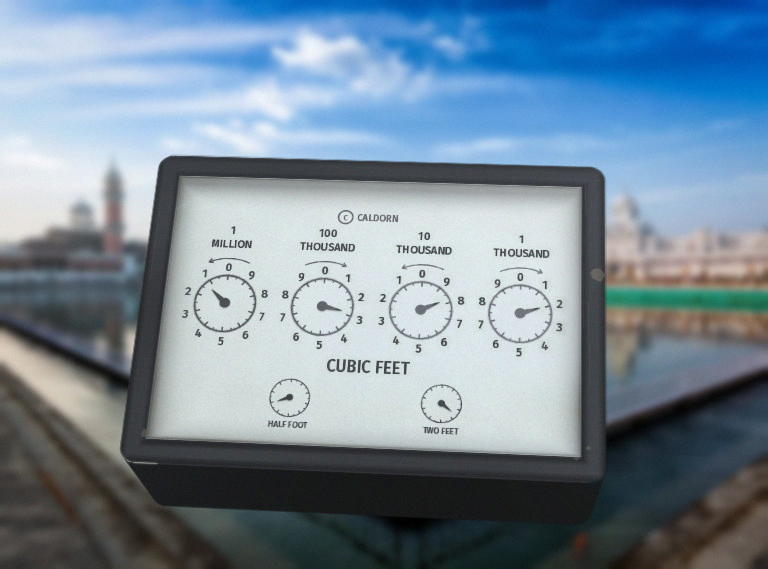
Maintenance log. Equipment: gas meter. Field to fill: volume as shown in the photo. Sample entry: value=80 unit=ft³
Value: value=128200 unit=ft³
